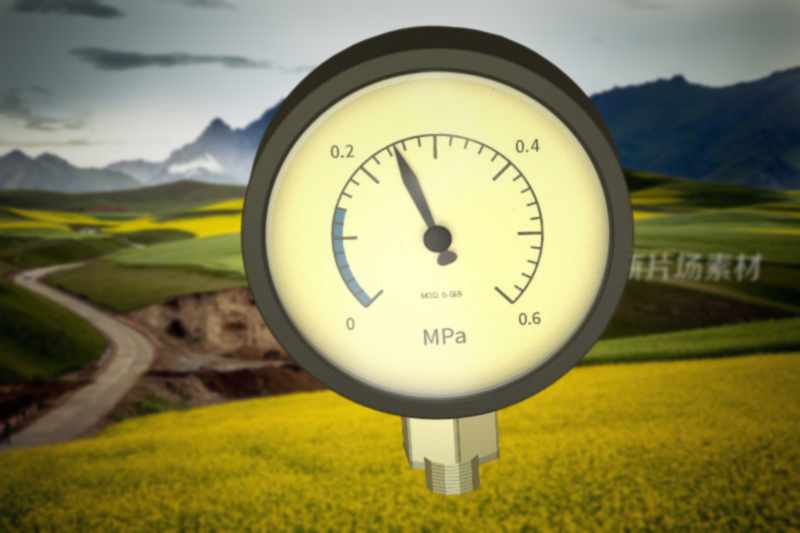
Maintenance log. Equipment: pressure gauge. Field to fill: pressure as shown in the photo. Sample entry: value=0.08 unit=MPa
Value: value=0.25 unit=MPa
